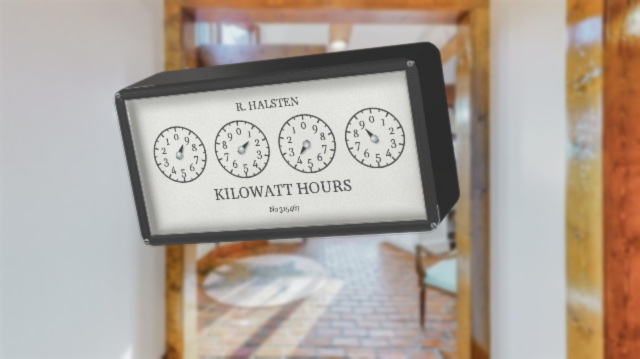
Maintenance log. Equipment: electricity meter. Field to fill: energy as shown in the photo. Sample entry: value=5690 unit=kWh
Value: value=9139 unit=kWh
